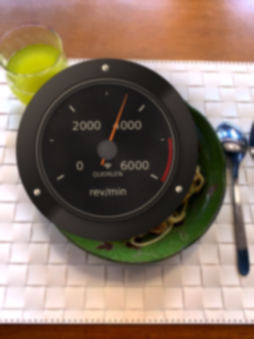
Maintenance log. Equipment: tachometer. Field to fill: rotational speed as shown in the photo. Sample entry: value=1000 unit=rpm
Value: value=3500 unit=rpm
